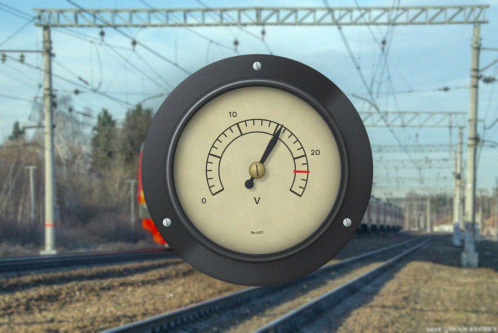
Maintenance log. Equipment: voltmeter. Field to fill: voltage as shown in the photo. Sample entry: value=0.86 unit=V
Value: value=15.5 unit=V
